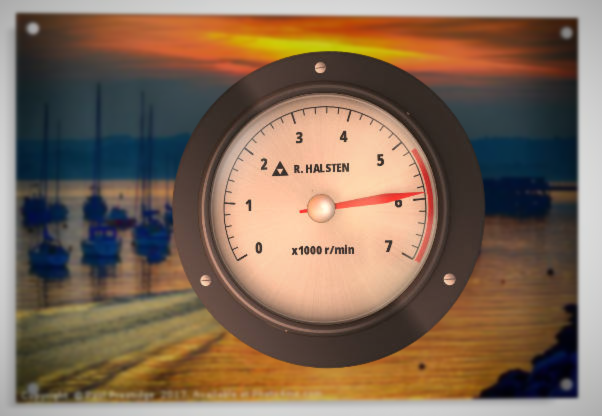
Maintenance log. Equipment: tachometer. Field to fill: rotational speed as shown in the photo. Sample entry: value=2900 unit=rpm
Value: value=5900 unit=rpm
